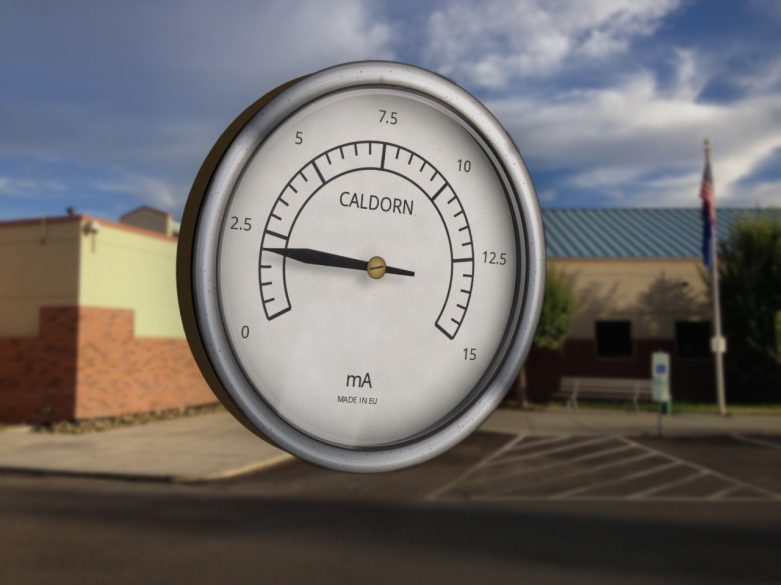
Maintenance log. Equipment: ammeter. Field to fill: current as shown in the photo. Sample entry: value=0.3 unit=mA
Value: value=2 unit=mA
